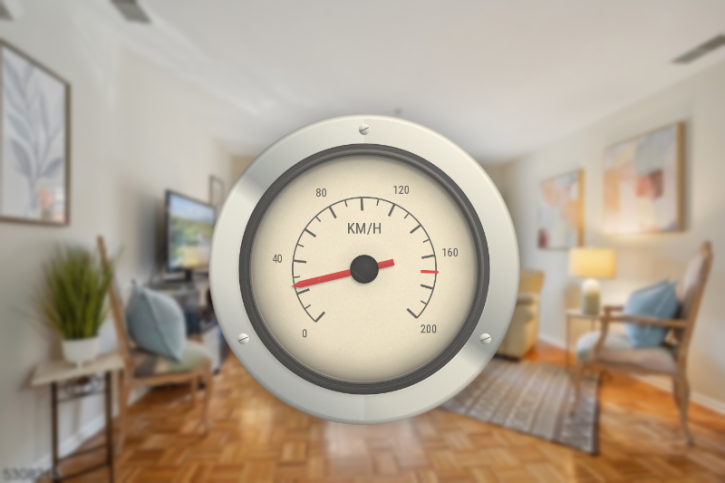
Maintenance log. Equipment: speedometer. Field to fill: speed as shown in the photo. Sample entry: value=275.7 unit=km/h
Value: value=25 unit=km/h
